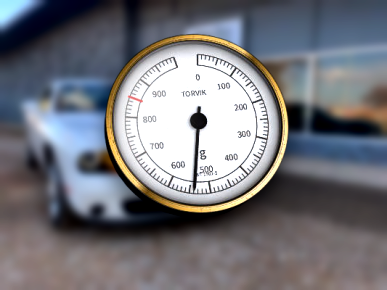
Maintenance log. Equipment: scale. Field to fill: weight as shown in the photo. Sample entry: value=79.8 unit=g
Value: value=540 unit=g
